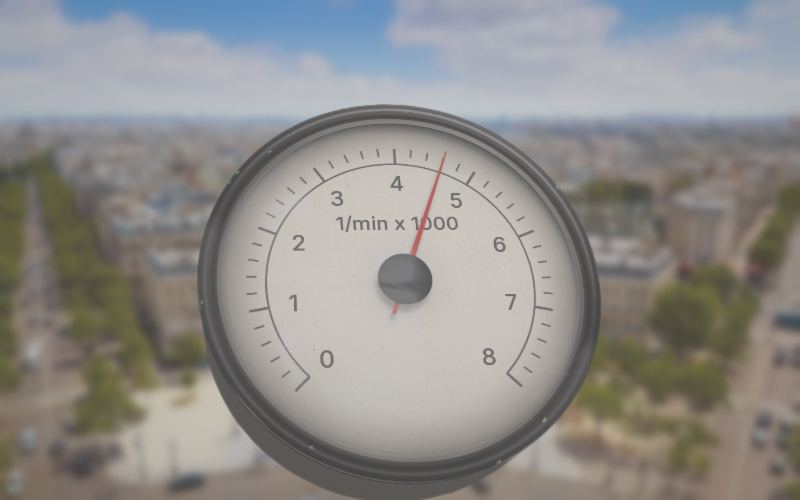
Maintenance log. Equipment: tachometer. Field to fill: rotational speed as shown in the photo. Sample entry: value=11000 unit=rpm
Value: value=4600 unit=rpm
